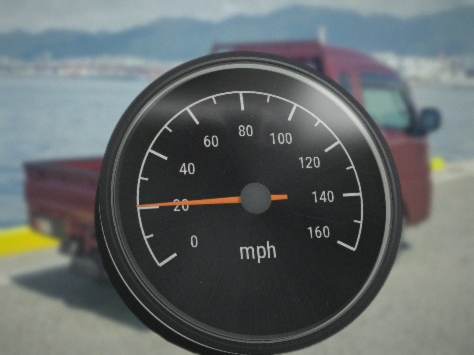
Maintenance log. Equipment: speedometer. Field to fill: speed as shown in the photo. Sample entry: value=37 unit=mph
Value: value=20 unit=mph
